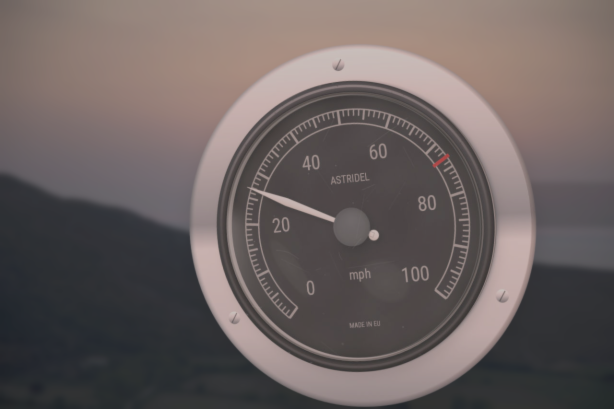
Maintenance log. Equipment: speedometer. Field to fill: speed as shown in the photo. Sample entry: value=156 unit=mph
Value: value=27 unit=mph
